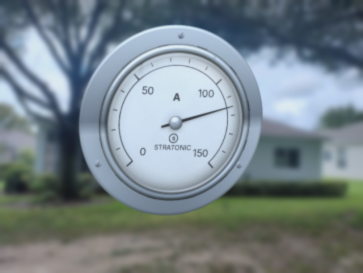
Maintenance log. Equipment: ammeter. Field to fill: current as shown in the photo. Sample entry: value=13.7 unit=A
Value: value=115 unit=A
